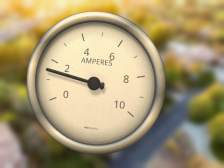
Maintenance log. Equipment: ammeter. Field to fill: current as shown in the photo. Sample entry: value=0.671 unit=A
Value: value=1.5 unit=A
